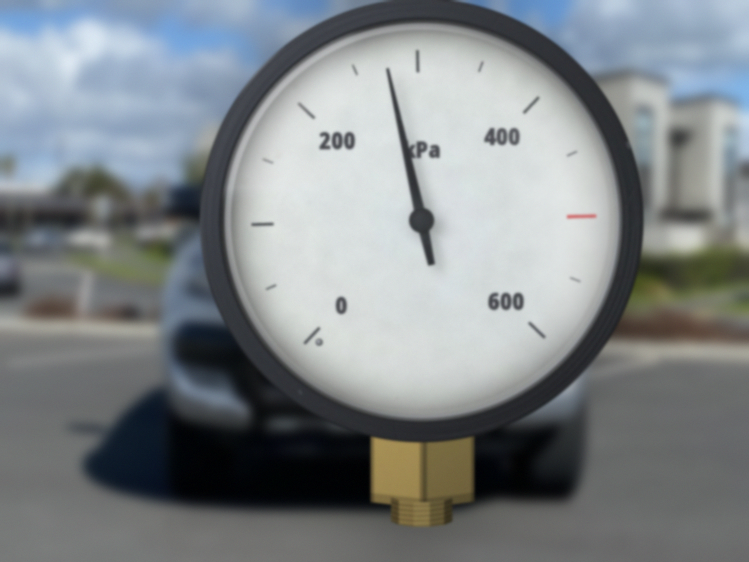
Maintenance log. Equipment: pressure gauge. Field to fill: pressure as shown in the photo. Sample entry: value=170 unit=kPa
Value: value=275 unit=kPa
